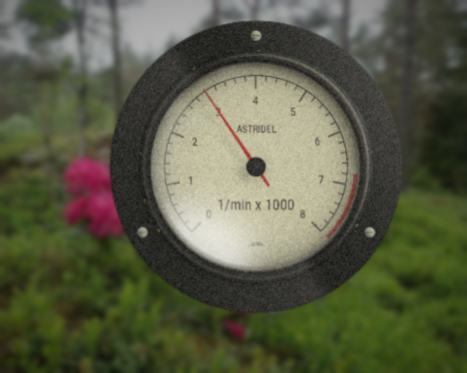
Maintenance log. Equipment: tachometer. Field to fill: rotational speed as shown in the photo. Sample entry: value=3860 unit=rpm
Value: value=3000 unit=rpm
